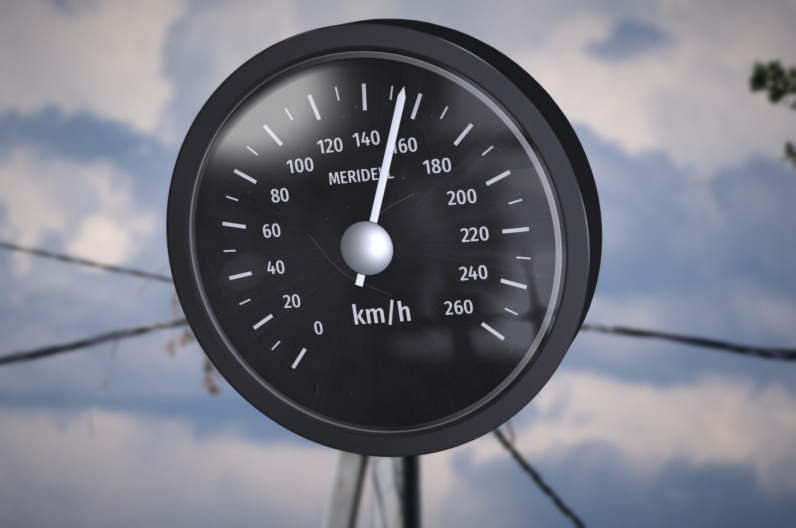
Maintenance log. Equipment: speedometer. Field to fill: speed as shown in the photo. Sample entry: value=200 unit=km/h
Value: value=155 unit=km/h
